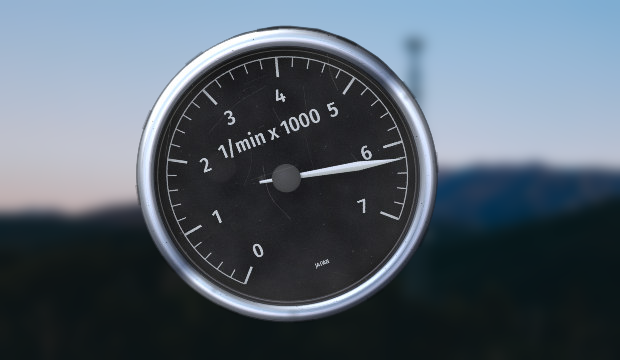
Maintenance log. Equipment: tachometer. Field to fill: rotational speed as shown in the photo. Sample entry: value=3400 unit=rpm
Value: value=6200 unit=rpm
